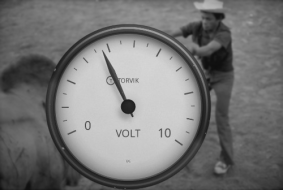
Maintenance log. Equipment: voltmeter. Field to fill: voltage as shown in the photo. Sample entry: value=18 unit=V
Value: value=3.75 unit=V
